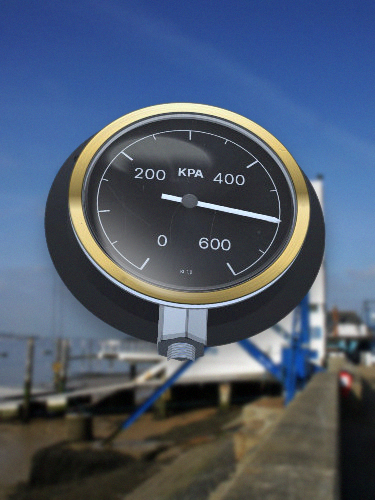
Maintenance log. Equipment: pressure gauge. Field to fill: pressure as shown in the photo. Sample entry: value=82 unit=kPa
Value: value=500 unit=kPa
